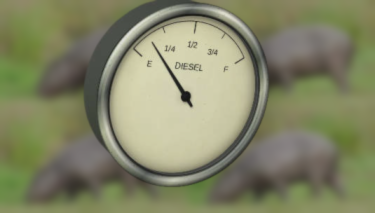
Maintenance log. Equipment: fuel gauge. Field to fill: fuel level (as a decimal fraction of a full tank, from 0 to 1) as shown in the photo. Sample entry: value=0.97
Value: value=0.125
